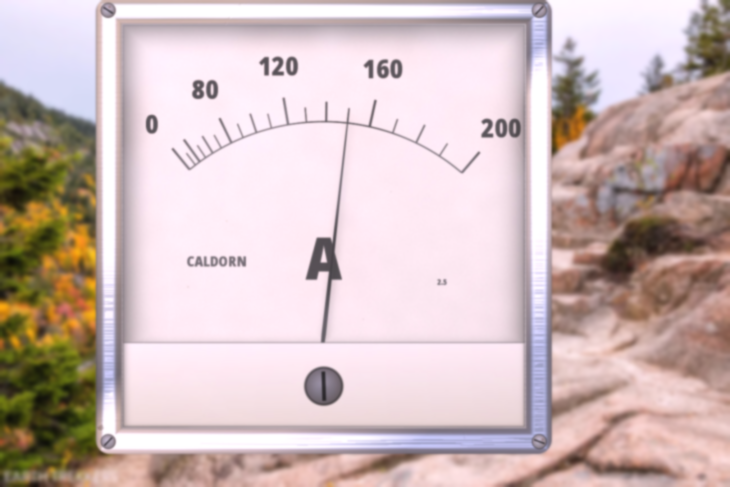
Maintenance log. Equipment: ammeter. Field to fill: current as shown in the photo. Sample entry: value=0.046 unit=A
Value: value=150 unit=A
